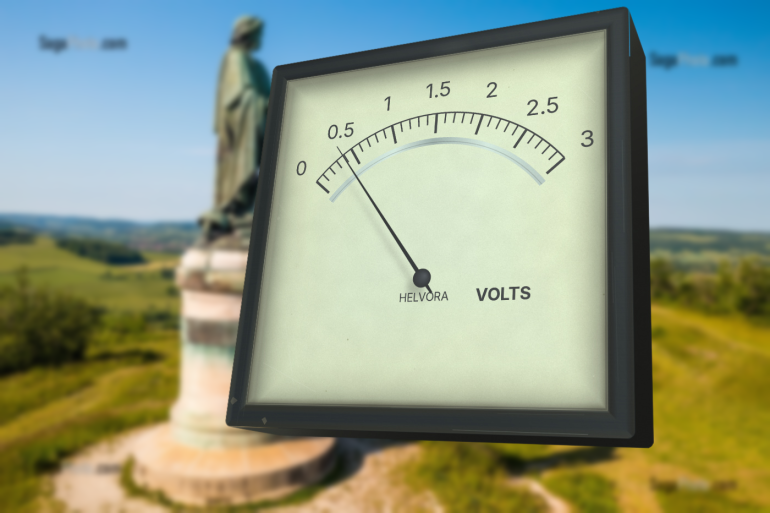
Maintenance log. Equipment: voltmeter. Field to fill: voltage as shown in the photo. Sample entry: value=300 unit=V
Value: value=0.4 unit=V
